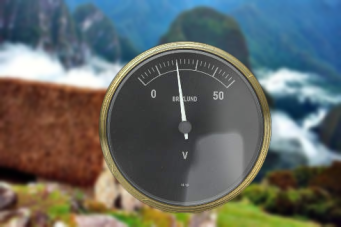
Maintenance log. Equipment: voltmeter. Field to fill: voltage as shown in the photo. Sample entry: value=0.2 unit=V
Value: value=20 unit=V
